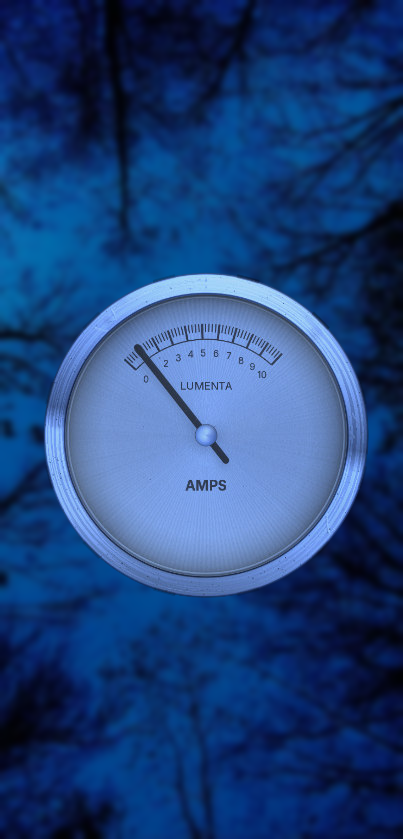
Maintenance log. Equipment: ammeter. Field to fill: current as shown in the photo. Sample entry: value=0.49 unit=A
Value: value=1 unit=A
